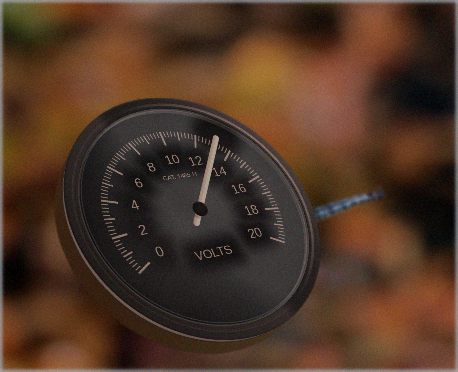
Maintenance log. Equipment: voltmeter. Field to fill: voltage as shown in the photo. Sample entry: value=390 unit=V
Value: value=13 unit=V
